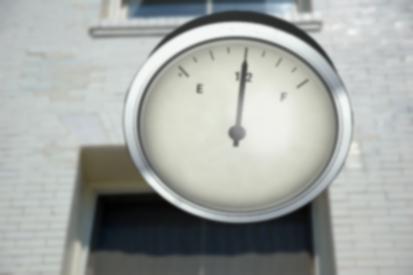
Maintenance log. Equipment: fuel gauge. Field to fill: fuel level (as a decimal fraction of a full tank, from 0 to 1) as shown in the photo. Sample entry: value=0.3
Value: value=0.5
